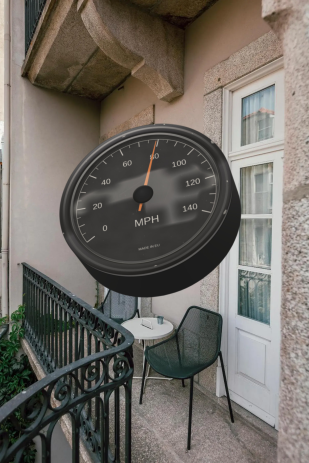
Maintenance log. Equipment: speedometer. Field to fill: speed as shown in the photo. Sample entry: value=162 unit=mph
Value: value=80 unit=mph
